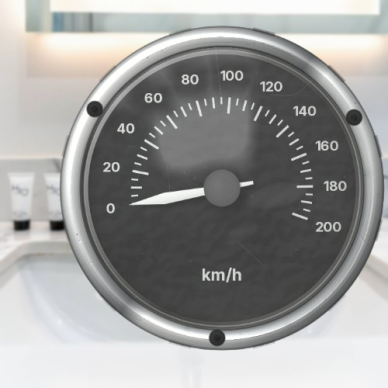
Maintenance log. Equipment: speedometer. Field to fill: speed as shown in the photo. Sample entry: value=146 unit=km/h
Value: value=0 unit=km/h
